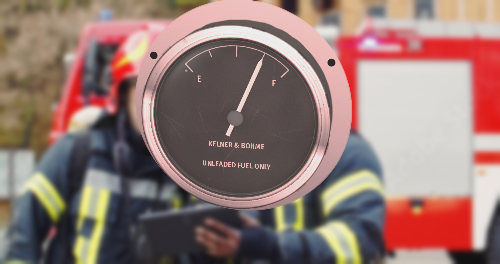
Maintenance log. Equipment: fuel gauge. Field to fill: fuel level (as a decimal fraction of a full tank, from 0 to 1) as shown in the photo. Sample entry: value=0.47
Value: value=0.75
